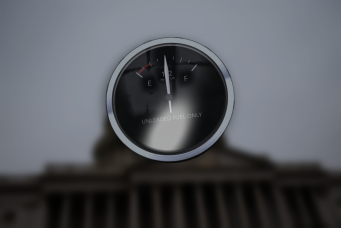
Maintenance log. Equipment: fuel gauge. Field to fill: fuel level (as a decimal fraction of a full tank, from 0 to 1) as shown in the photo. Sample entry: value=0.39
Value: value=0.5
